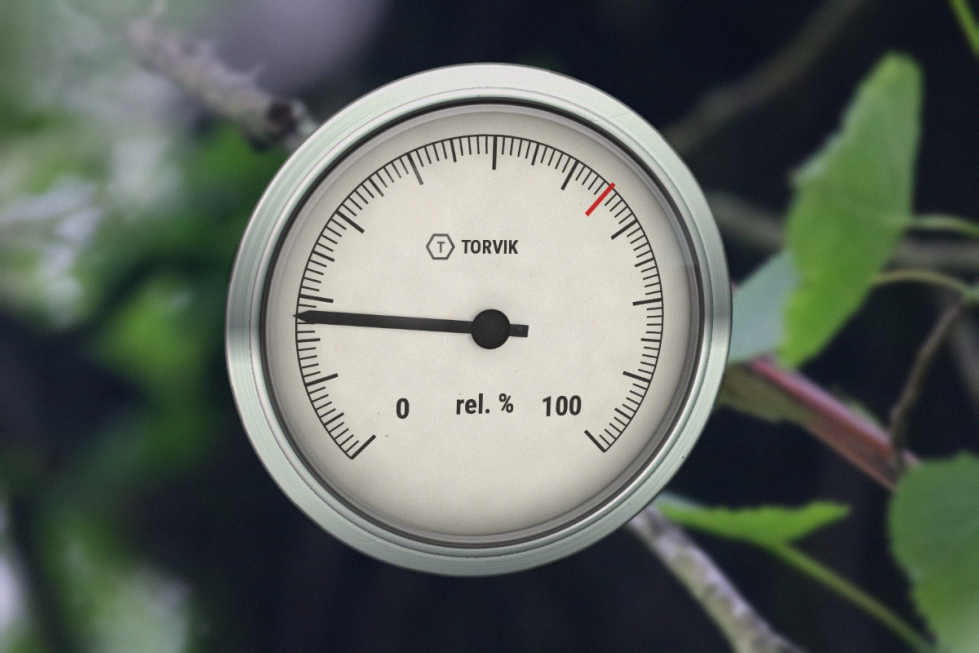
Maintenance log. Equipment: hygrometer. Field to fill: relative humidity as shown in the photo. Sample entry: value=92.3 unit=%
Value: value=18 unit=%
